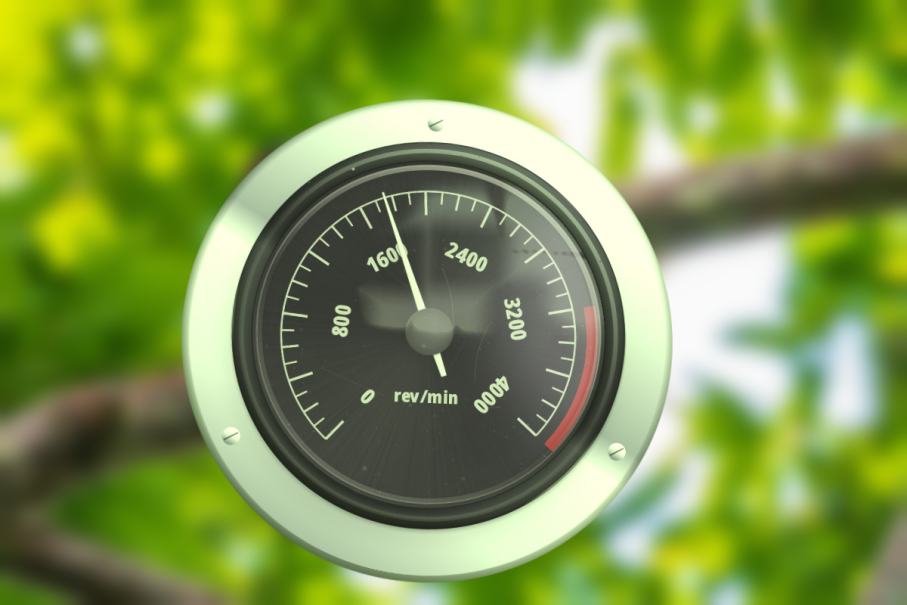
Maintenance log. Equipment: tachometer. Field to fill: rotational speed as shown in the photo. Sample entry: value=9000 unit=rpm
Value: value=1750 unit=rpm
